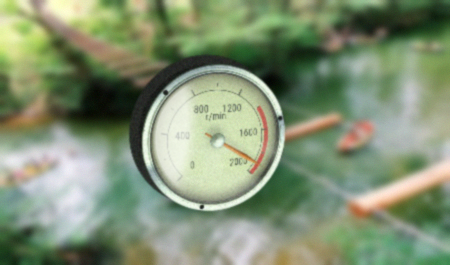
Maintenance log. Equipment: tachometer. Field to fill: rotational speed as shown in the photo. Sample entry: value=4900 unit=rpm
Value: value=1900 unit=rpm
